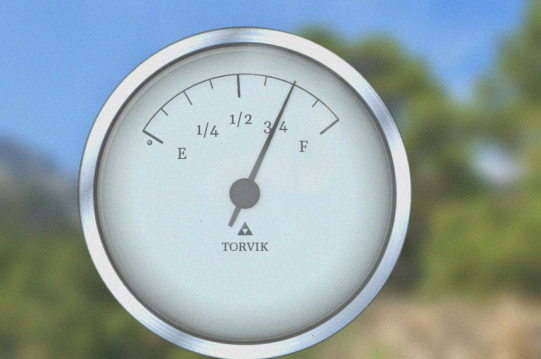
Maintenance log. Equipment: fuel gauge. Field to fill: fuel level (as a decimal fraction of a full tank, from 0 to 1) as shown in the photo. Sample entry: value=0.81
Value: value=0.75
